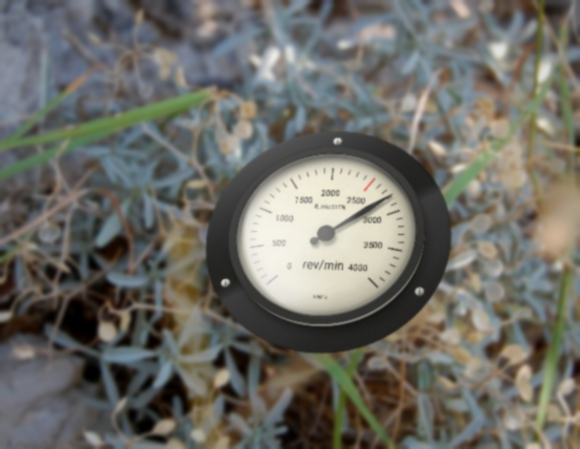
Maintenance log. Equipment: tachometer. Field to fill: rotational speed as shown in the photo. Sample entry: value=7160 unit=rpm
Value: value=2800 unit=rpm
